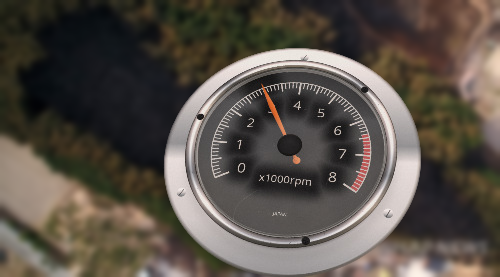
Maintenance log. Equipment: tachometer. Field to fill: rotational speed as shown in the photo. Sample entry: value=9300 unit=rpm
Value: value=3000 unit=rpm
